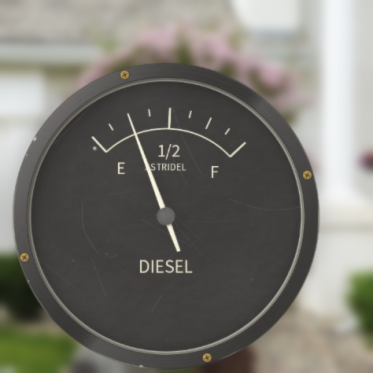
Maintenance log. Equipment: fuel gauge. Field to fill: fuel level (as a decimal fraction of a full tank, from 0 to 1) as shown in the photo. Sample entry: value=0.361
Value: value=0.25
